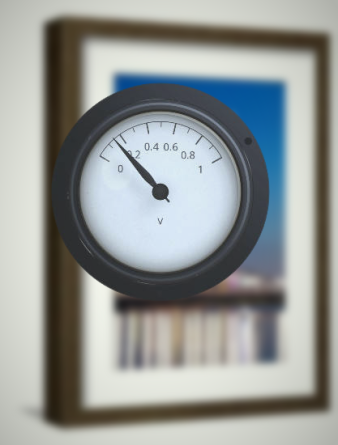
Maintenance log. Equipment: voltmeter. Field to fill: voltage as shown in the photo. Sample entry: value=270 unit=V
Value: value=0.15 unit=V
